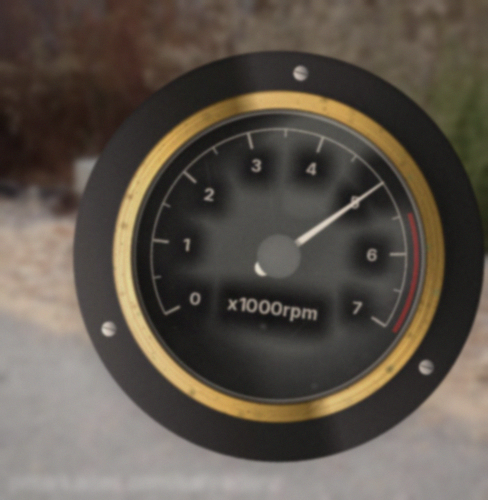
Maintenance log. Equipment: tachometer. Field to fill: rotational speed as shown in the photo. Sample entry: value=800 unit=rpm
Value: value=5000 unit=rpm
